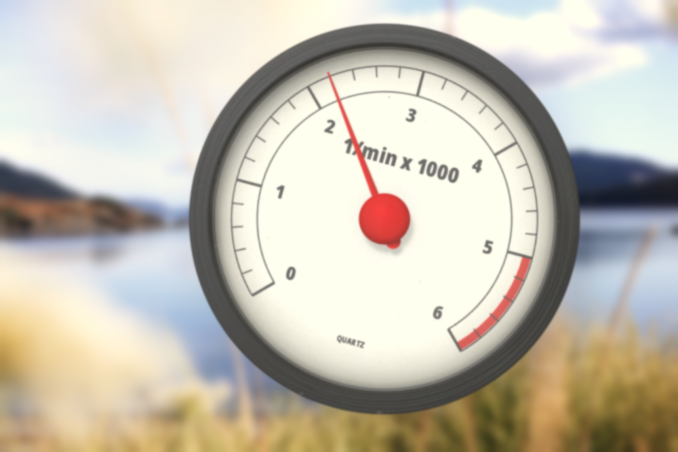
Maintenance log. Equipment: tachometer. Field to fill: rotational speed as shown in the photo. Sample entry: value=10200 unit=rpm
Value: value=2200 unit=rpm
